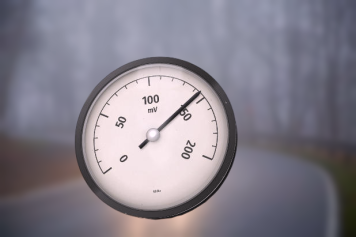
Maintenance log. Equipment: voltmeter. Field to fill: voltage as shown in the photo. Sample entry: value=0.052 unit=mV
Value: value=145 unit=mV
